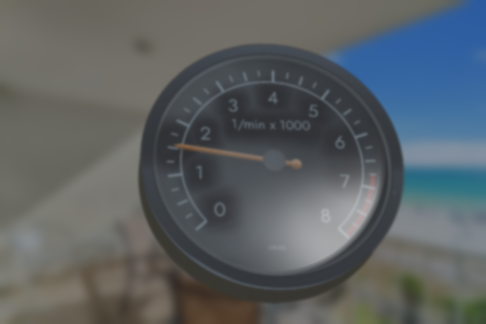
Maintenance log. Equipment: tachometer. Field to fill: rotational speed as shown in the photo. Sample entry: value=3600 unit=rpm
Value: value=1500 unit=rpm
